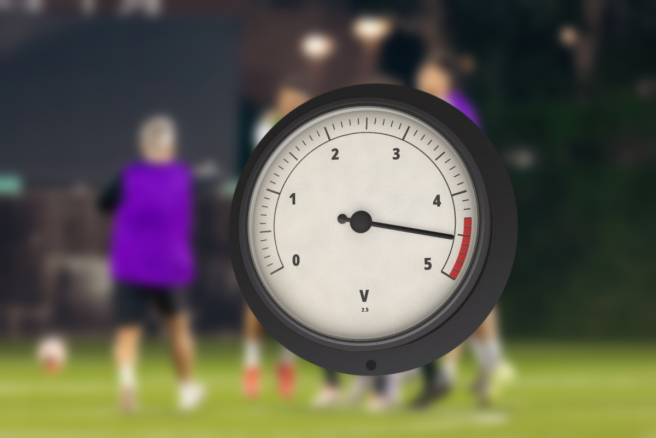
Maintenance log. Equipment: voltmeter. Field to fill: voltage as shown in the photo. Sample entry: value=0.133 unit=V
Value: value=4.55 unit=V
